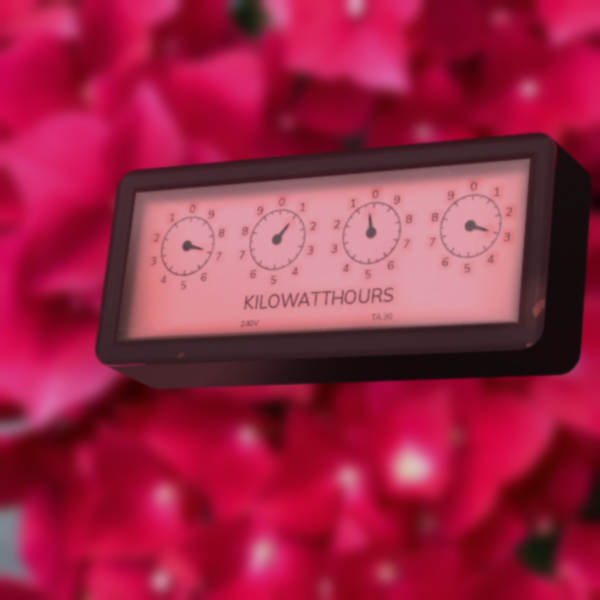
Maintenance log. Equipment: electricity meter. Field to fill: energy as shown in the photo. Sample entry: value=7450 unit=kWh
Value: value=7103 unit=kWh
